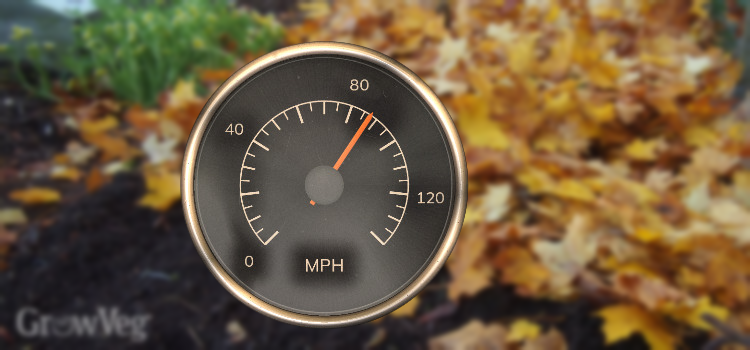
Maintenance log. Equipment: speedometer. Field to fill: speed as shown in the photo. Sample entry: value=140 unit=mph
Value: value=87.5 unit=mph
